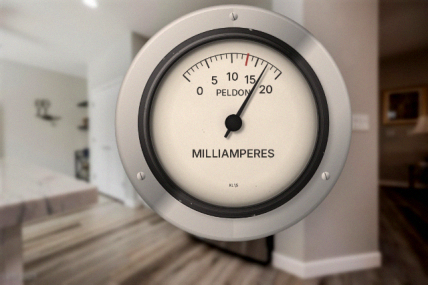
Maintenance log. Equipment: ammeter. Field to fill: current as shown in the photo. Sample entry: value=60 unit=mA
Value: value=17 unit=mA
